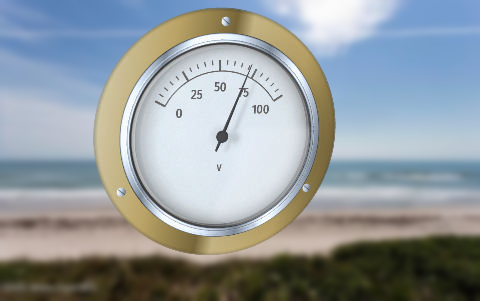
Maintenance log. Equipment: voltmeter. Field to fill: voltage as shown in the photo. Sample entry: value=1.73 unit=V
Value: value=70 unit=V
